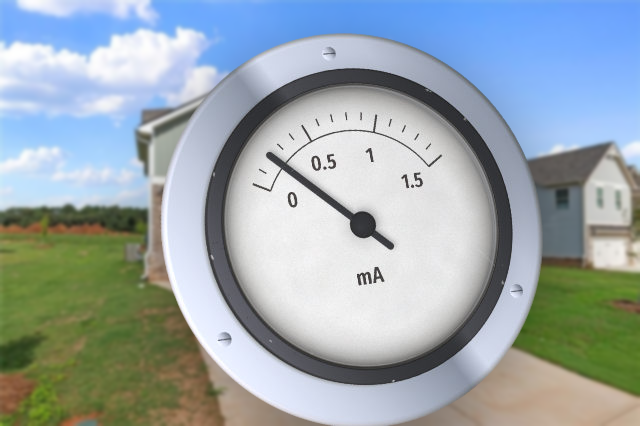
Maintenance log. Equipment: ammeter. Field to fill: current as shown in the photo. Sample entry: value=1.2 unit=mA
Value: value=0.2 unit=mA
